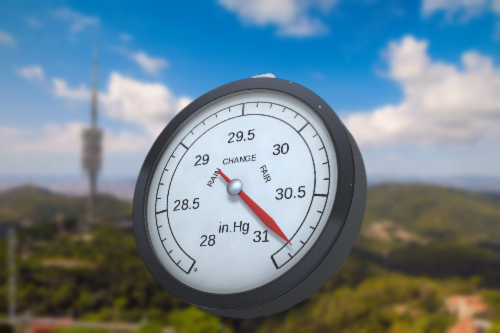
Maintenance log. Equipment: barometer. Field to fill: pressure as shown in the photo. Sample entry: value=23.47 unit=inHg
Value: value=30.85 unit=inHg
